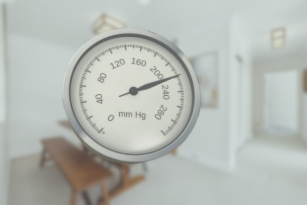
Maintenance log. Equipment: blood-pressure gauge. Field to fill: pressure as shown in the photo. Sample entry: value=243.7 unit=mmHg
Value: value=220 unit=mmHg
